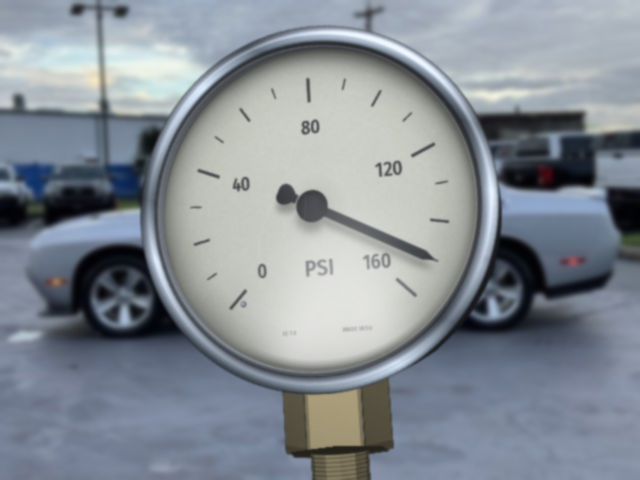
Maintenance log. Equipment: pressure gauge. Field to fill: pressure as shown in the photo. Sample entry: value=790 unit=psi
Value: value=150 unit=psi
